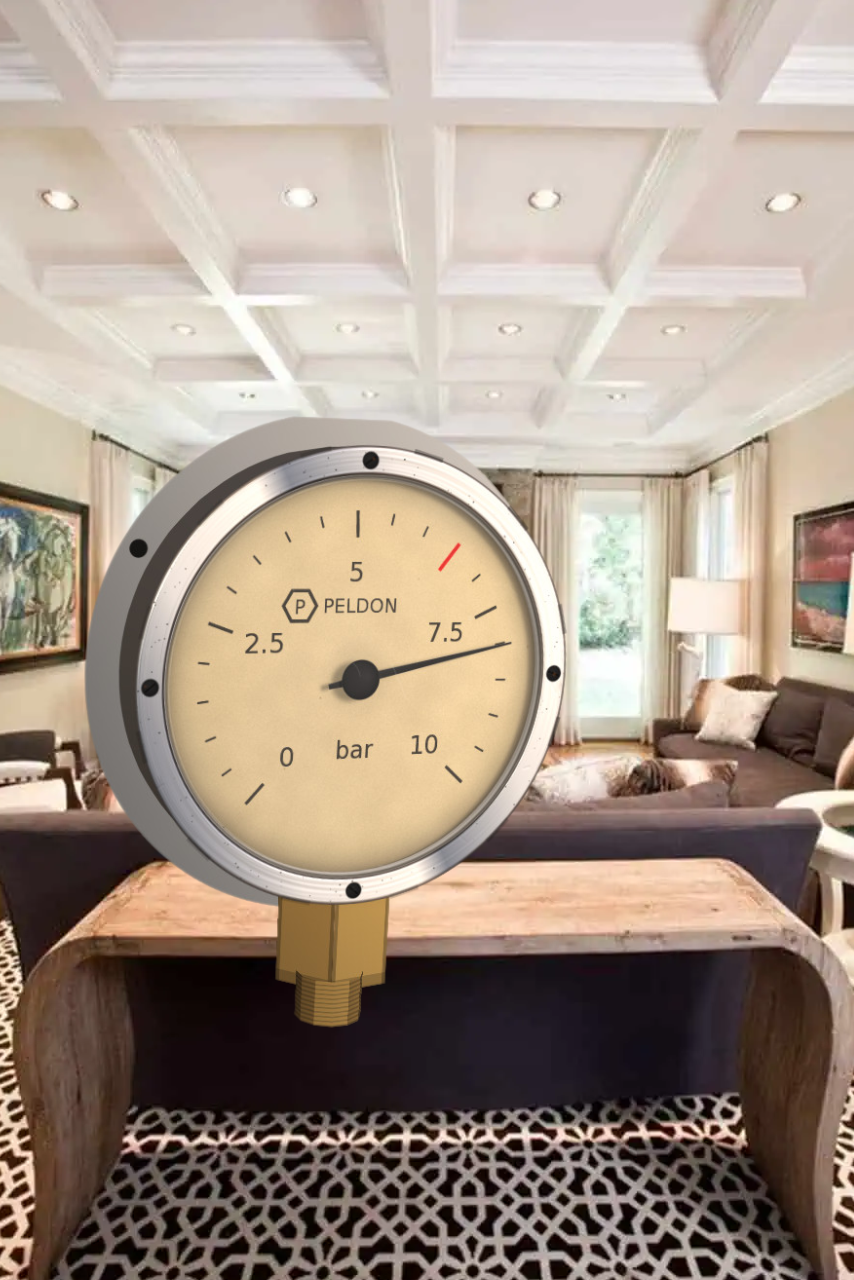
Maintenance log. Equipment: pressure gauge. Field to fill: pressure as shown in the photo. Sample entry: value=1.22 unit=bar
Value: value=8 unit=bar
